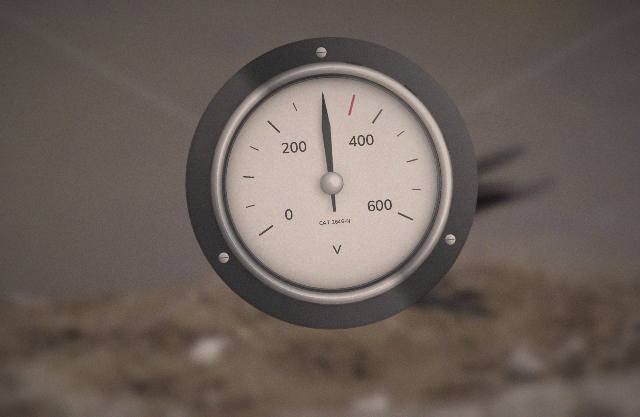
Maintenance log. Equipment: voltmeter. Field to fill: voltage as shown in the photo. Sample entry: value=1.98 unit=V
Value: value=300 unit=V
